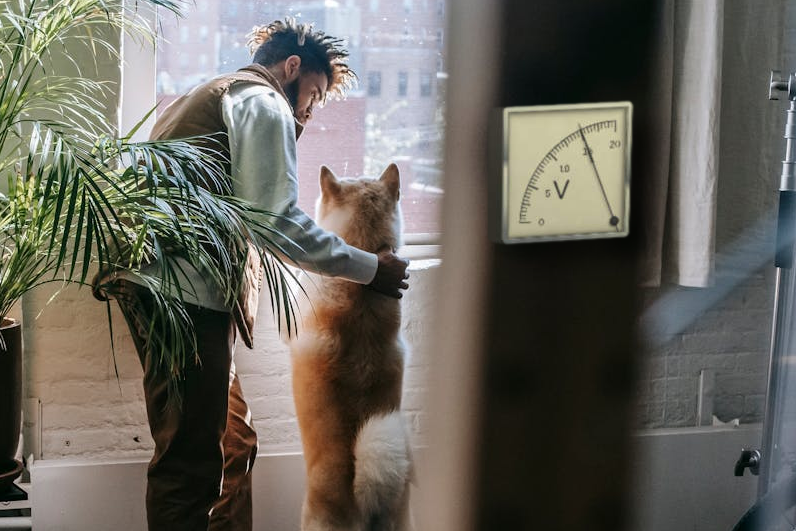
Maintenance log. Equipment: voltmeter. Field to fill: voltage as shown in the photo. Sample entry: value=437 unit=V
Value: value=15 unit=V
